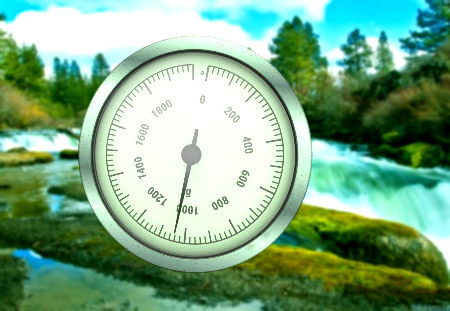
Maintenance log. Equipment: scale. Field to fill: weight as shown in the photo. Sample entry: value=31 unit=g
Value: value=1040 unit=g
